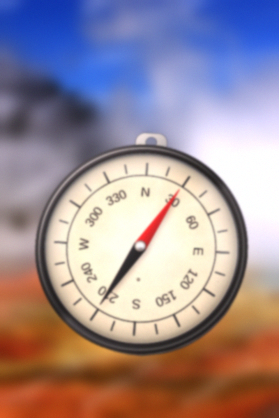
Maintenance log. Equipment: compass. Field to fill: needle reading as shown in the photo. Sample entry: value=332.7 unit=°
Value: value=30 unit=°
